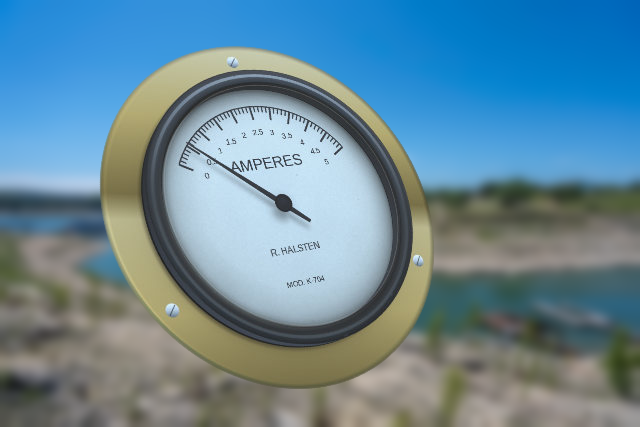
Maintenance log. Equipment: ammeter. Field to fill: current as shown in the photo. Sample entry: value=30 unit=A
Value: value=0.5 unit=A
